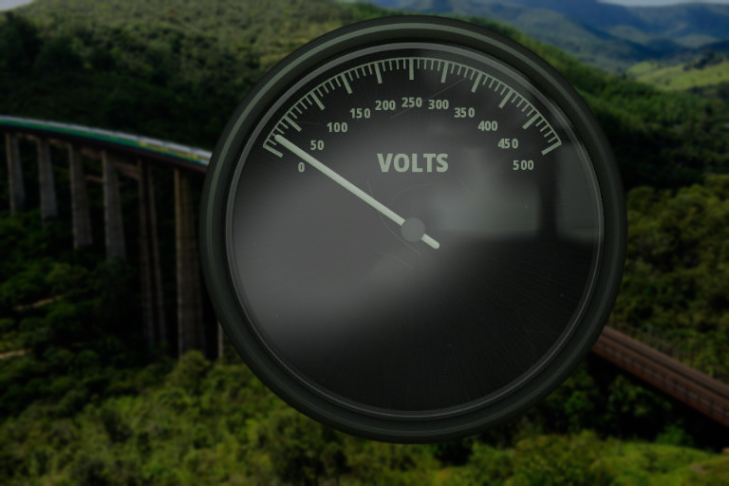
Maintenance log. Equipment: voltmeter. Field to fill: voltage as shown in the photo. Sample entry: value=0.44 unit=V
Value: value=20 unit=V
